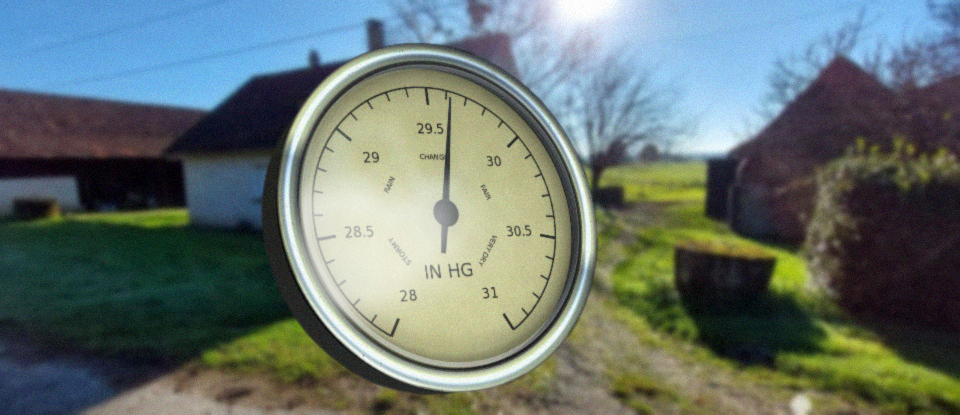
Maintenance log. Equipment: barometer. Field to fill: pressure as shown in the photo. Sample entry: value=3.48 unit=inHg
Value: value=29.6 unit=inHg
